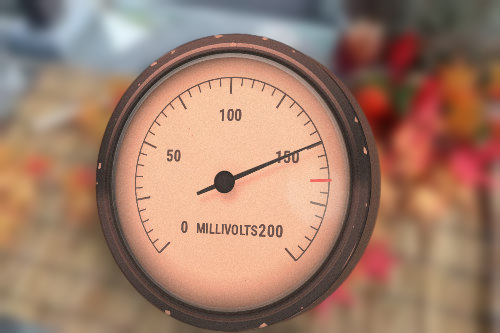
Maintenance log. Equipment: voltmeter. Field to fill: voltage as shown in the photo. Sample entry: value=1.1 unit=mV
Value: value=150 unit=mV
